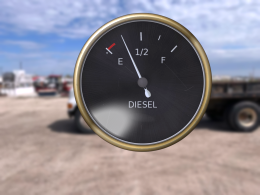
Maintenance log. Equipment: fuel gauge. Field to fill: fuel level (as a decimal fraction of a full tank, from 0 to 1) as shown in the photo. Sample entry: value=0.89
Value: value=0.25
